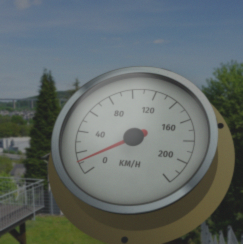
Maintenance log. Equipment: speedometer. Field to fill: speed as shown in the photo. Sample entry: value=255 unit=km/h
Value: value=10 unit=km/h
